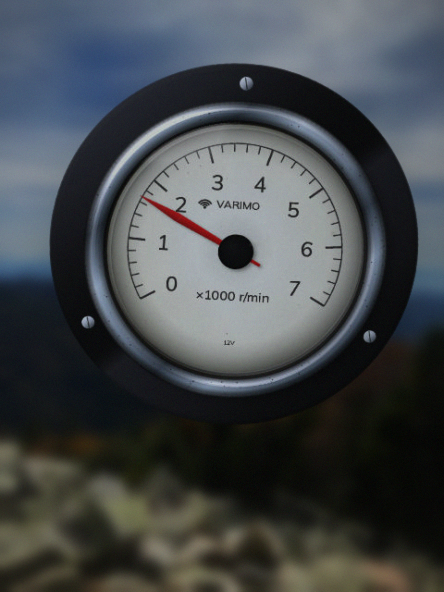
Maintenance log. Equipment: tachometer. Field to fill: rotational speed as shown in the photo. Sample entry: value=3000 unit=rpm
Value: value=1700 unit=rpm
